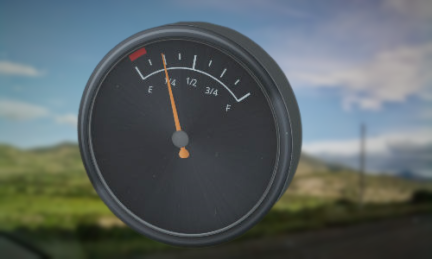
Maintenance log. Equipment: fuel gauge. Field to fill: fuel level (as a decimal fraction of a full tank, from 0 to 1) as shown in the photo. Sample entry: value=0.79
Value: value=0.25
